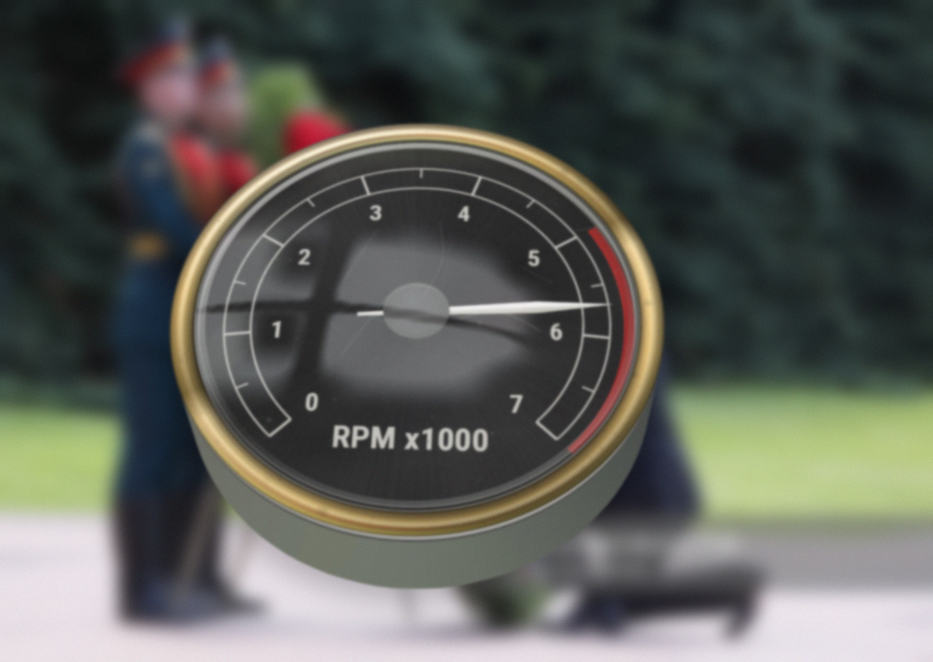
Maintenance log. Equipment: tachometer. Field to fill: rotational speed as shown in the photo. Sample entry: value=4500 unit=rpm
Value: value=5750 unit=rpm
